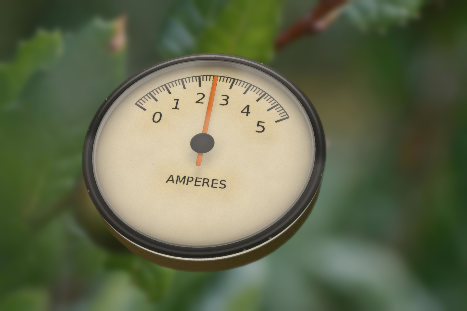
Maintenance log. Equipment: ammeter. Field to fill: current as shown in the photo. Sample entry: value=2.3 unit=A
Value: value=2.5 unit=A
